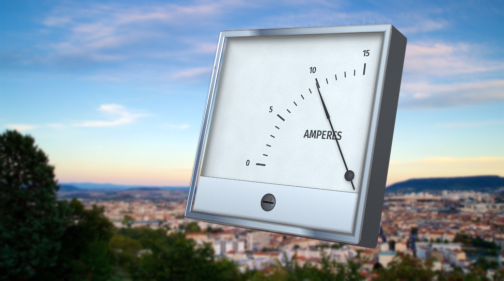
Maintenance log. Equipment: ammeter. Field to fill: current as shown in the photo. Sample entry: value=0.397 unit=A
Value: value=10 unit=A
